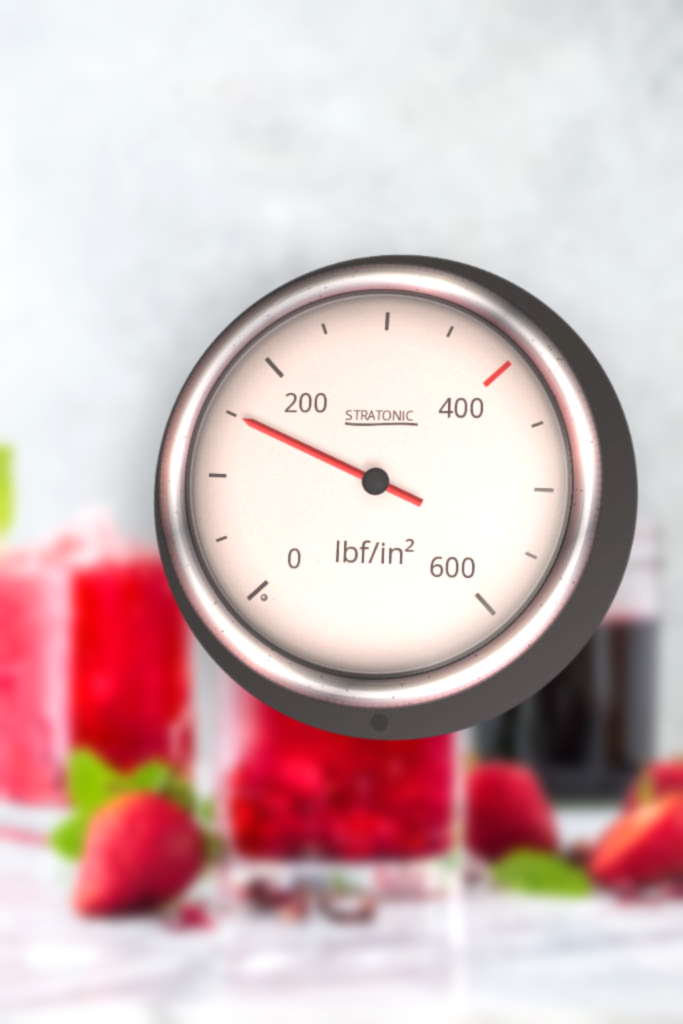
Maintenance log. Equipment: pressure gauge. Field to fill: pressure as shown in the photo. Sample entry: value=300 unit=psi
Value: value=150 unit=psi
